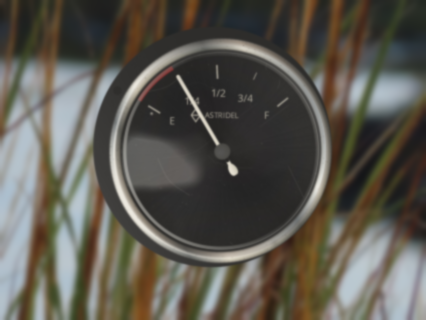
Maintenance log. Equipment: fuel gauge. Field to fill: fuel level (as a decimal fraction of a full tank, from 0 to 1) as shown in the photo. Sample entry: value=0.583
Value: value=0.25
